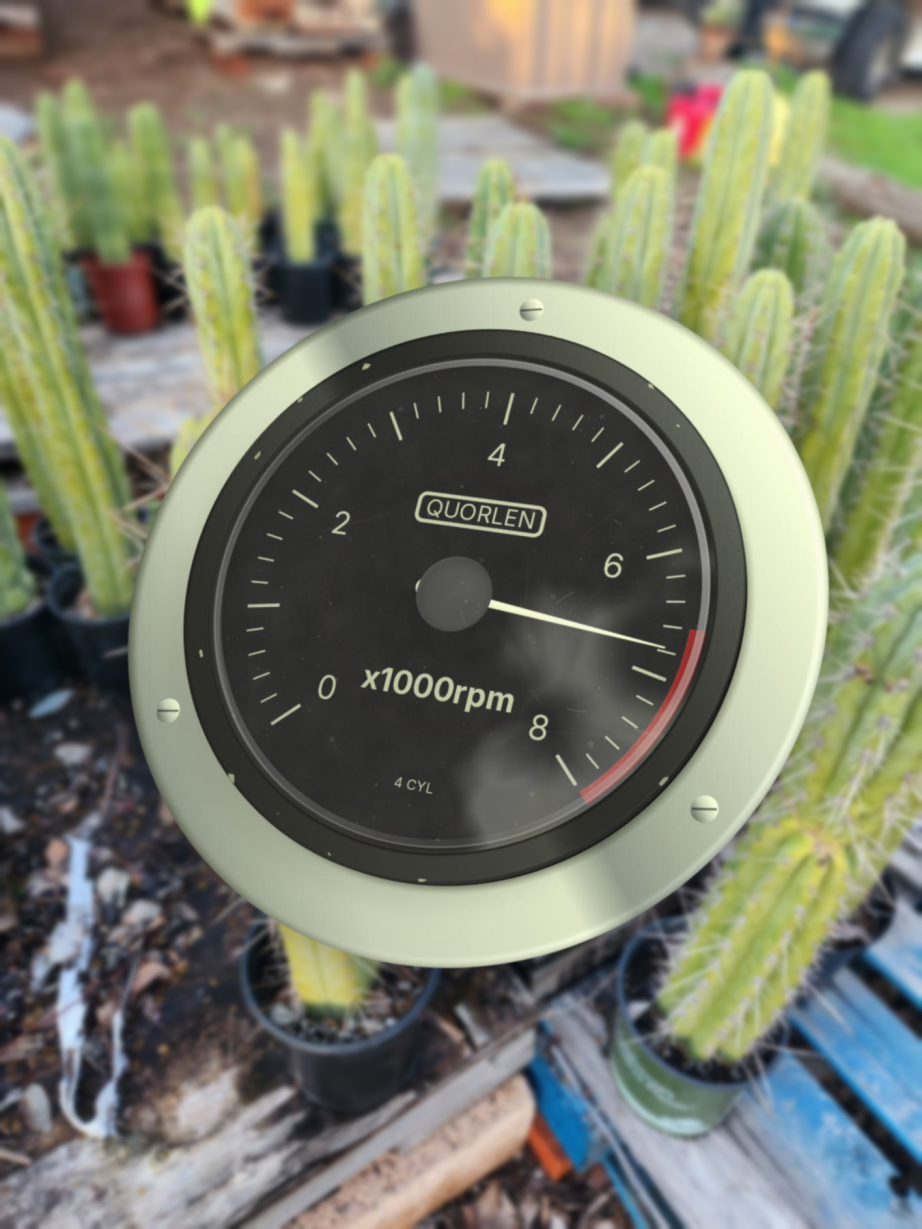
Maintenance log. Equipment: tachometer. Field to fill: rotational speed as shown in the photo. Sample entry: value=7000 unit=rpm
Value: value=6800 unit=rpm
